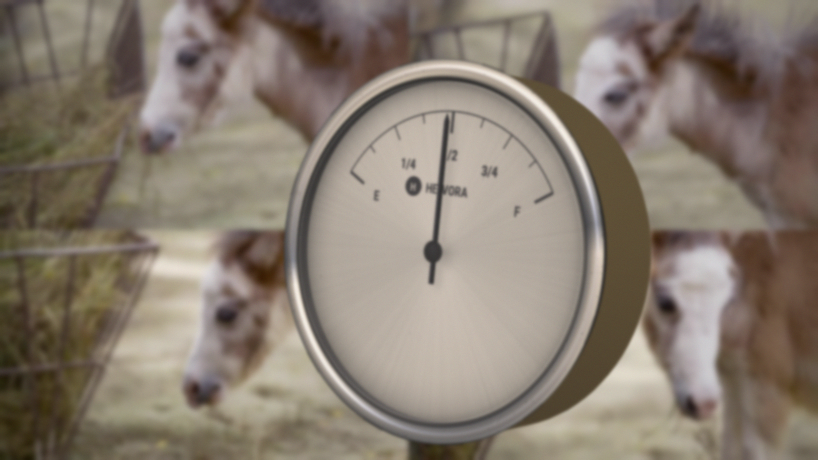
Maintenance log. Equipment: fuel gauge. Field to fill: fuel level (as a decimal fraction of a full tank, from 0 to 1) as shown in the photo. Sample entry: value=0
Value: value=0.5
